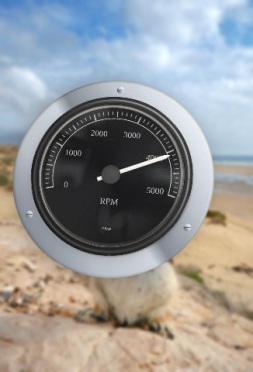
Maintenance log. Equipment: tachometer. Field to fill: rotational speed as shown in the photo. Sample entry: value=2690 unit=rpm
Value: value=4100 unit=rpm
